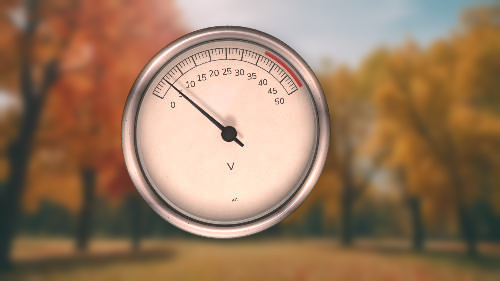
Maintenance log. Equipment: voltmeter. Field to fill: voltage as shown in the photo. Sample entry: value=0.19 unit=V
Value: value=5 unit=V
